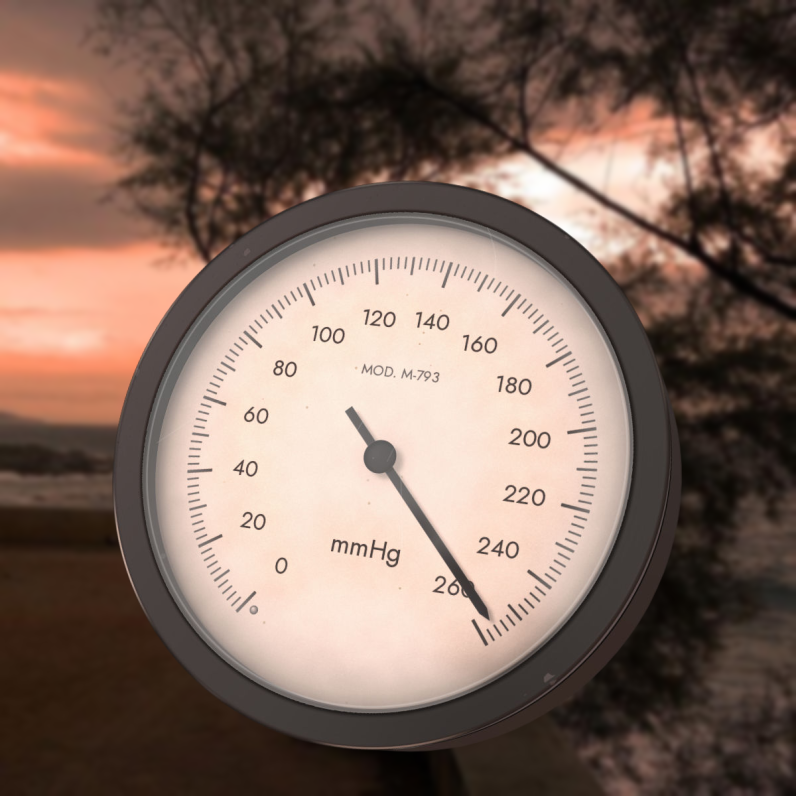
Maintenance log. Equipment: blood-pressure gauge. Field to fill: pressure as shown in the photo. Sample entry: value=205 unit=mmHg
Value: value=256 unit=mmHg
